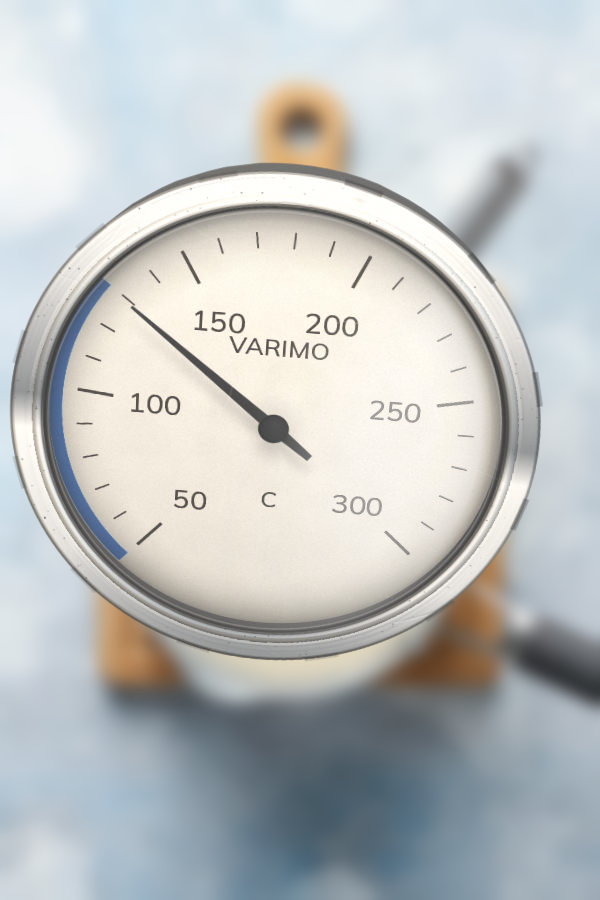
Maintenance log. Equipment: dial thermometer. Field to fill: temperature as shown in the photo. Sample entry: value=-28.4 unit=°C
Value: value=130 unit=°C
